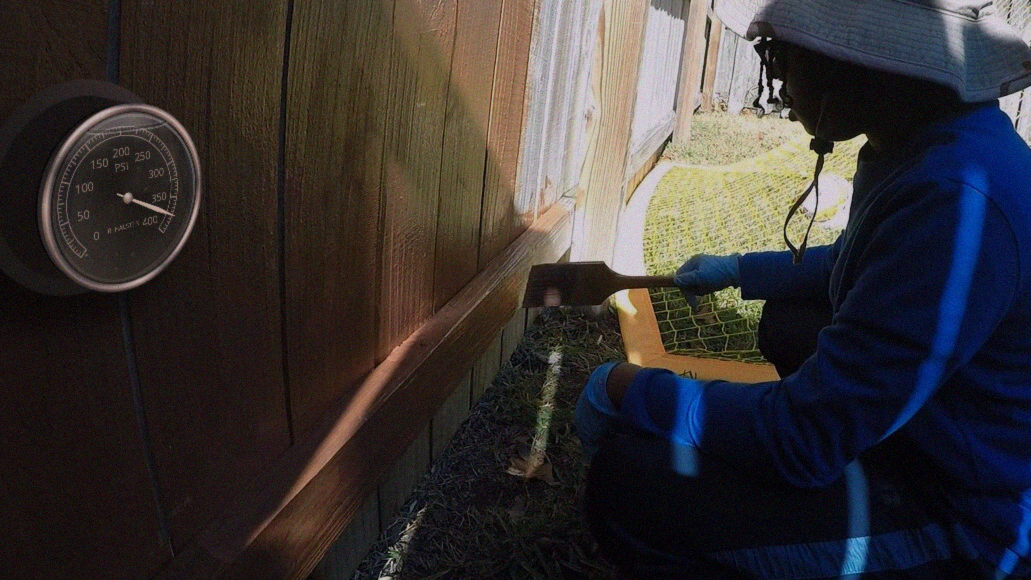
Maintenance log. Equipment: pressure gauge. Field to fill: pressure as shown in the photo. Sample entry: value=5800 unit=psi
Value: value=375 unit=psi
